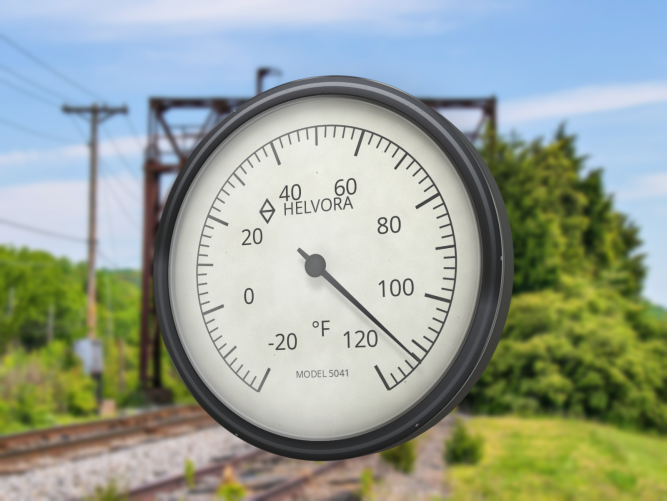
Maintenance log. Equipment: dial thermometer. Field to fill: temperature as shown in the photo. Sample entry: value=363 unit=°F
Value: value=112 unit=°F
